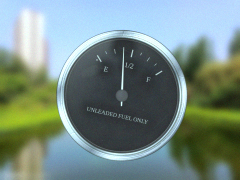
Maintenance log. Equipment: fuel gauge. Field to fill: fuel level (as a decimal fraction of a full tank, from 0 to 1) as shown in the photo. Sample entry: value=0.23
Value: value=0.375
